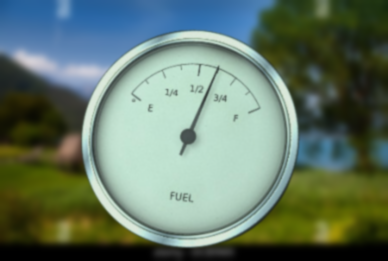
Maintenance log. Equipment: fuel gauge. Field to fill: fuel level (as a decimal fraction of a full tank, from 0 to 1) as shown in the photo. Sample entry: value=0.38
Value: value=0.625
